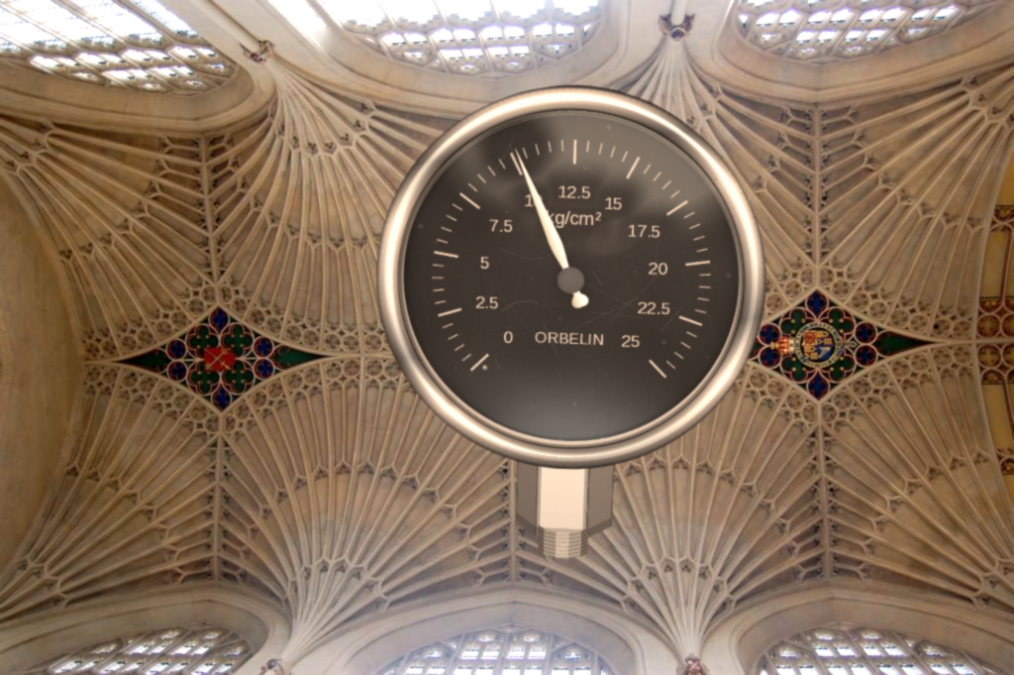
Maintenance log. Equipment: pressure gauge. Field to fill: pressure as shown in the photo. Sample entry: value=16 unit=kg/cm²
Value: value=10.25 unit=kg/cm²
